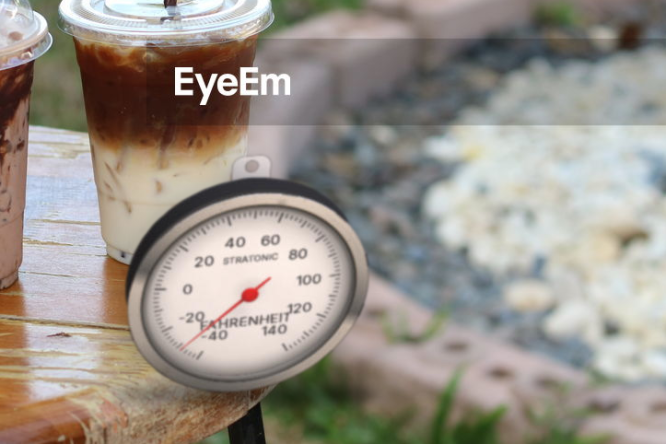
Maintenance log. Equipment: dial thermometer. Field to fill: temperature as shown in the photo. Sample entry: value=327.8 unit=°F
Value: value=-30 unit=°F
